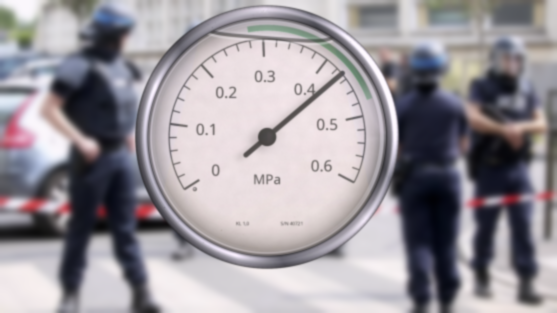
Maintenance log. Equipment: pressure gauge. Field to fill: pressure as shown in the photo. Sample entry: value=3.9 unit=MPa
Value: value=0.43 unit=MPa
